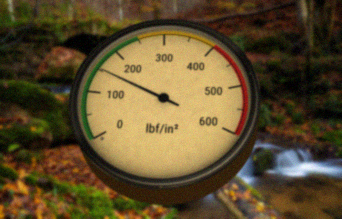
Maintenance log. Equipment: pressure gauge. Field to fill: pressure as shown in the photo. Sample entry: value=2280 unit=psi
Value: value=150 unit=psi
